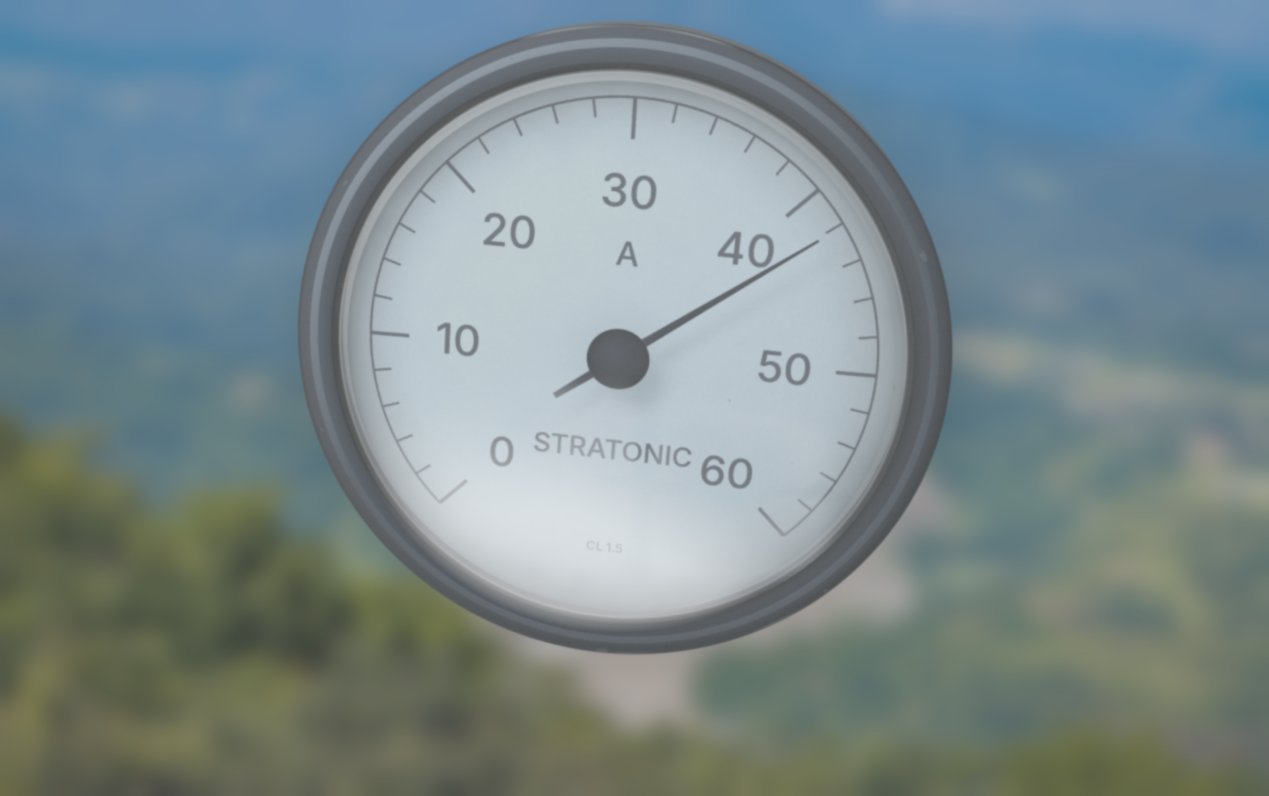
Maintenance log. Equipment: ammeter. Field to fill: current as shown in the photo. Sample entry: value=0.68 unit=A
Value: value=42 unit=A
